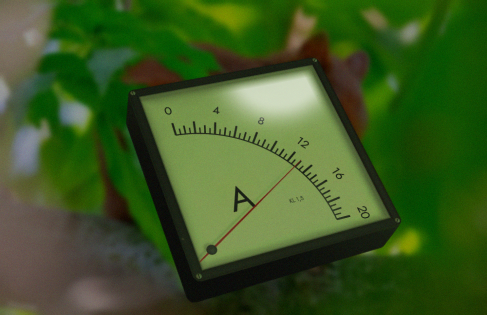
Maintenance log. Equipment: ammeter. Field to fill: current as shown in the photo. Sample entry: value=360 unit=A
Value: value=13 unit=A
